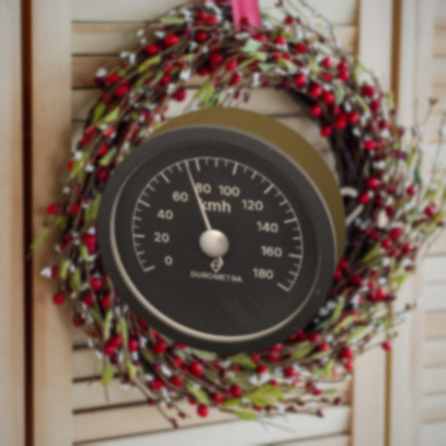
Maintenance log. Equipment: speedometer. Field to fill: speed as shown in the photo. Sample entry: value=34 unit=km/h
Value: value=75 unit=km/h
